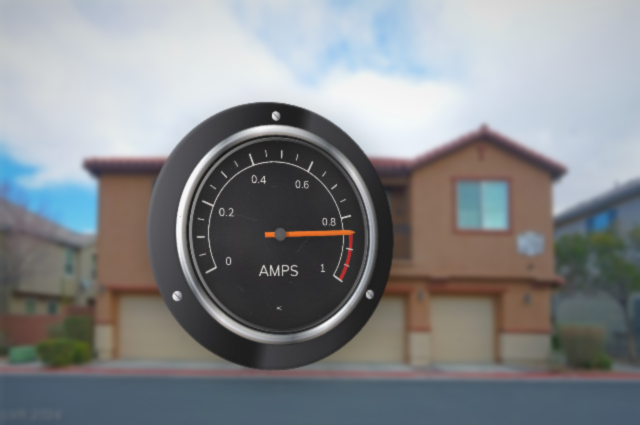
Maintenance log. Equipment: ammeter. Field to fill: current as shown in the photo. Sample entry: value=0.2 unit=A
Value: value=0.85 unit=A
